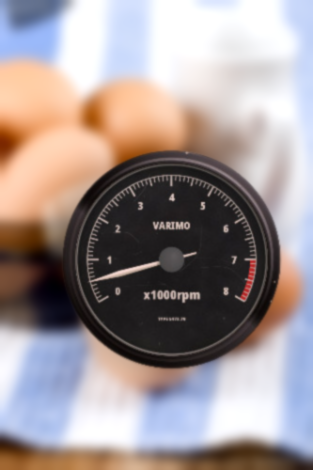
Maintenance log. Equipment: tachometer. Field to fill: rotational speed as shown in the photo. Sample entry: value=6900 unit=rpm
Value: value=500 unit=rpm
